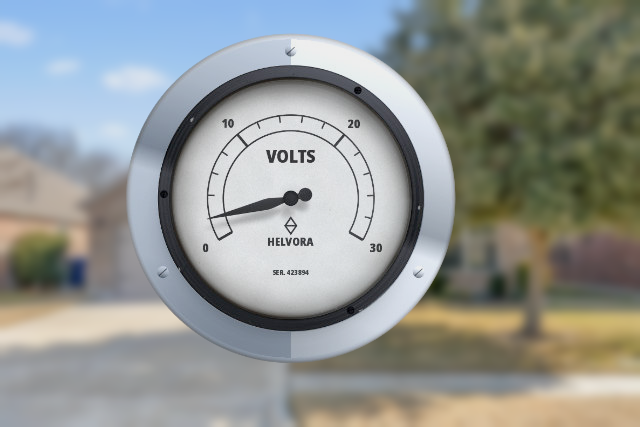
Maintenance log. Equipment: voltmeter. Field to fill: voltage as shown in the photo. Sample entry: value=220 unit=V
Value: value=2 unit=V
